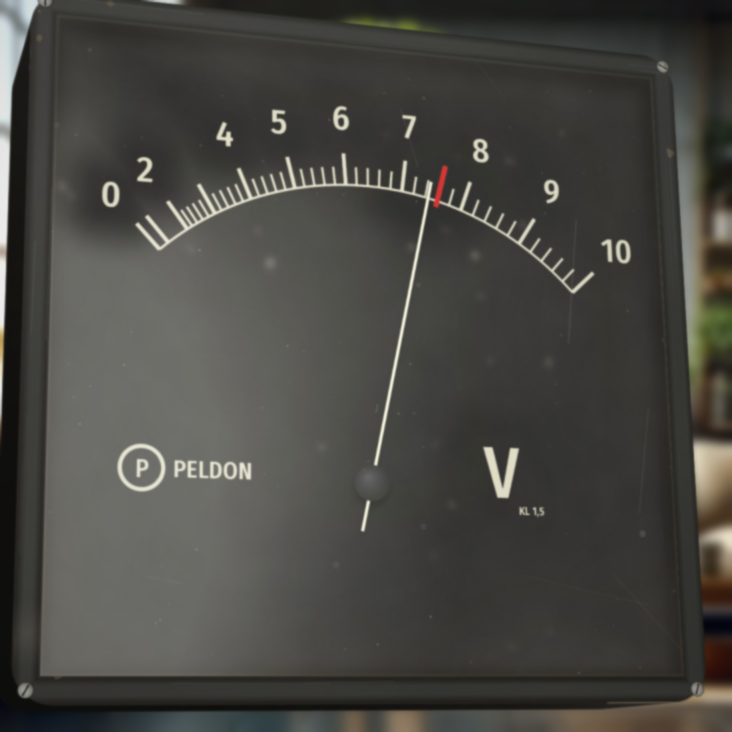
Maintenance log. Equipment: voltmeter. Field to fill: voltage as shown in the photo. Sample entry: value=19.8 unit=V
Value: value=7.4 unit=V
